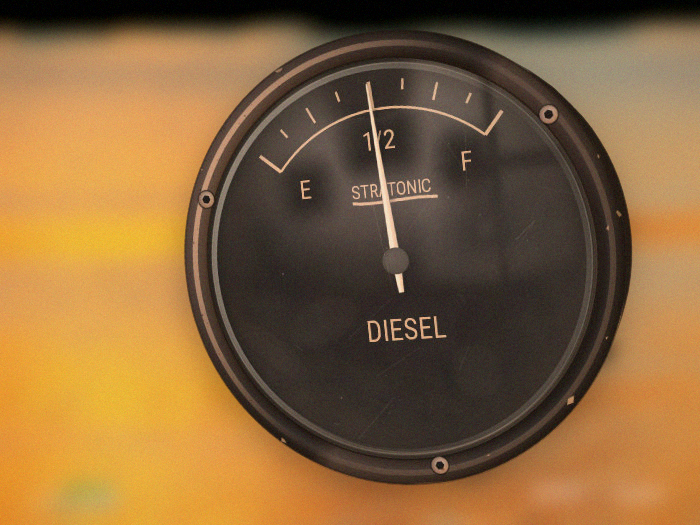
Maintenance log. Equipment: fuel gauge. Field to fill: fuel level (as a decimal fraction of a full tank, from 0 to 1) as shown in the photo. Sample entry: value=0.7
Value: value=0.5
